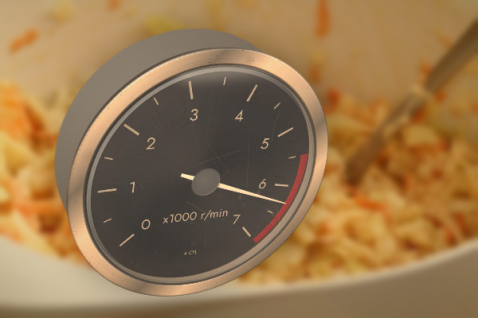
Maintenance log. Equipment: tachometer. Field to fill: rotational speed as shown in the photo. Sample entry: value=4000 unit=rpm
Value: value=6250 unit=rpm
